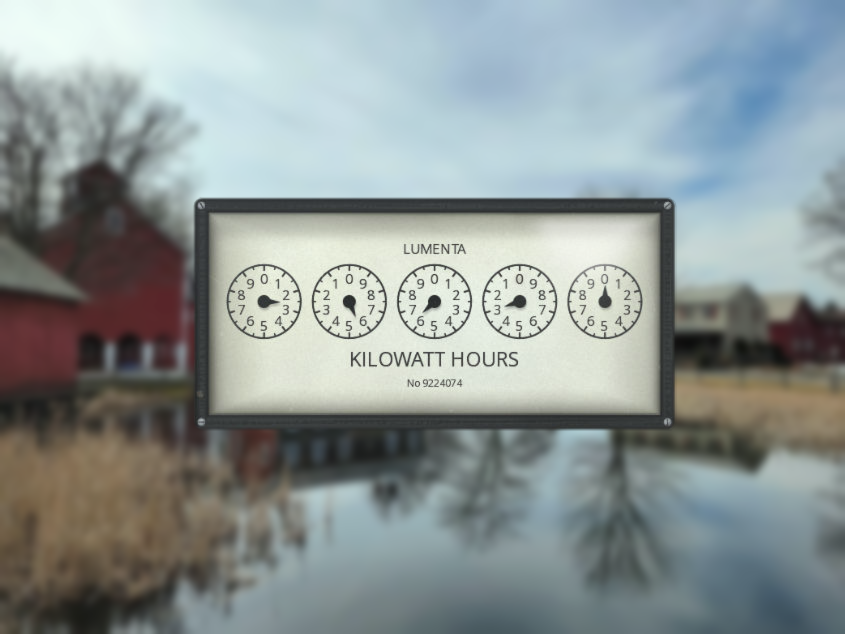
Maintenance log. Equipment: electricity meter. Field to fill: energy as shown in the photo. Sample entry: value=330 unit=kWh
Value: value=25630 unit=kWh
